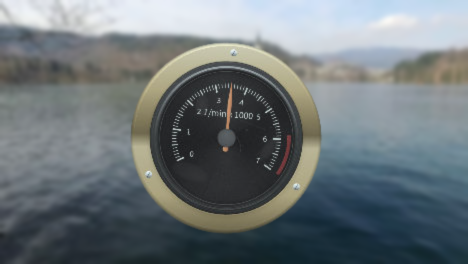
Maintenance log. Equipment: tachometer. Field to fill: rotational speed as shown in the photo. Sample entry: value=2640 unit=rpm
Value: value=3500 unit=rpm
